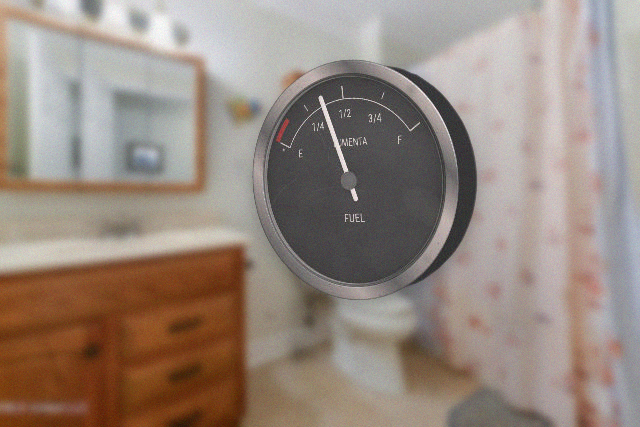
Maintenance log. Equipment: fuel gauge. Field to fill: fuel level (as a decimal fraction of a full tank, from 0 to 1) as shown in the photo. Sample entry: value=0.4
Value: value=0.375
